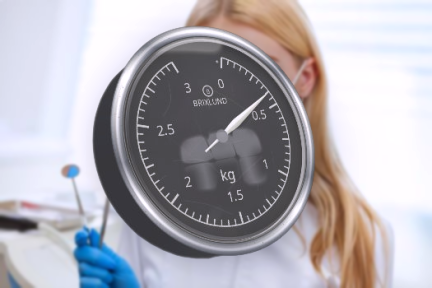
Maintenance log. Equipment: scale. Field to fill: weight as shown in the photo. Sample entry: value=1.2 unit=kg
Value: value=0.4 unit=kg
